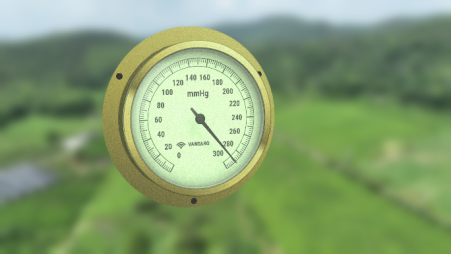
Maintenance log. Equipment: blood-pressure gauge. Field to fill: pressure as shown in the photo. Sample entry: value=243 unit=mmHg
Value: value=290 unit=mmHg
